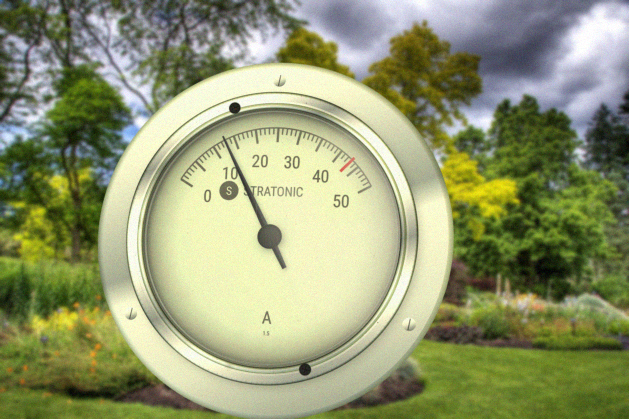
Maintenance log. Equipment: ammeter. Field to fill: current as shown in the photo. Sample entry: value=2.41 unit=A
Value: value=13 unit=A
